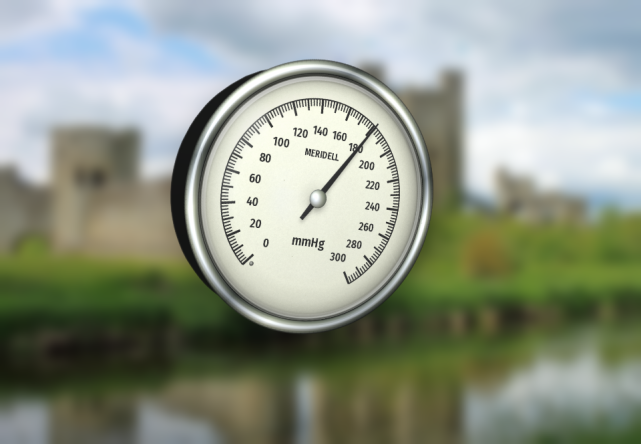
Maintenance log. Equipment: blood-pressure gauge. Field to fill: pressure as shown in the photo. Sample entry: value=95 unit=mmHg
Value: value=180 unit=mmHg
